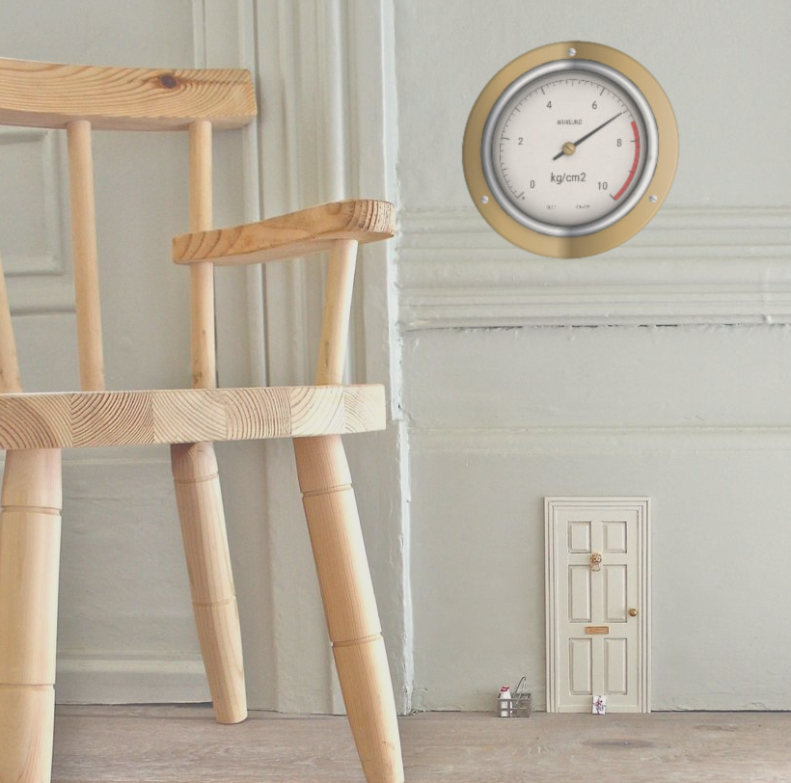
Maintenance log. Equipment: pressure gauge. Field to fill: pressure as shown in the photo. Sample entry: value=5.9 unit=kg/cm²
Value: value=7 unit=kg/cm²
